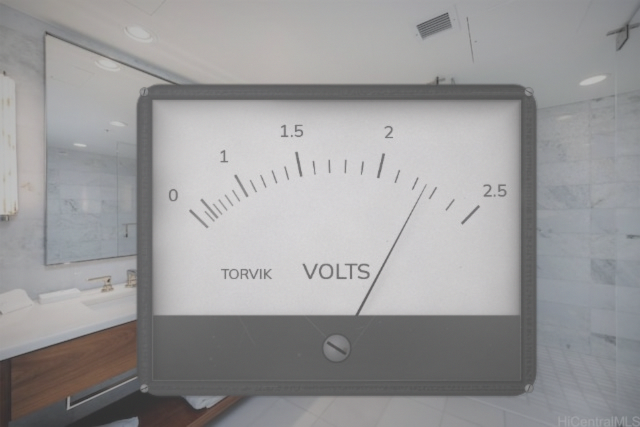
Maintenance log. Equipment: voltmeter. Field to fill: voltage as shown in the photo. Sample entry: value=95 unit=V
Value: value=2.25 unit=V
